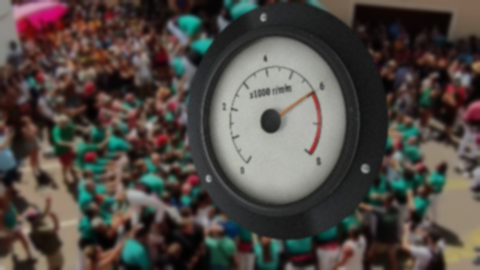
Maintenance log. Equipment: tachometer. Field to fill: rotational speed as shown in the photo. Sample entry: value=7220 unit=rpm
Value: value=6000 unit=rpm
